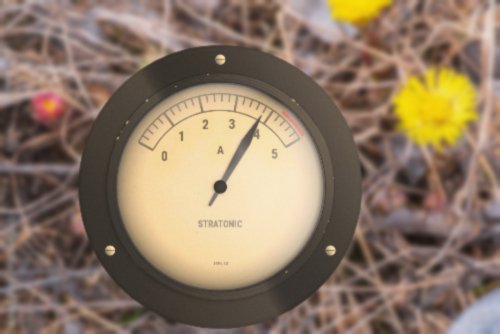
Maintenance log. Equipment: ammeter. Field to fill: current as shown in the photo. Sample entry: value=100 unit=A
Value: value=3.8 unit=A
